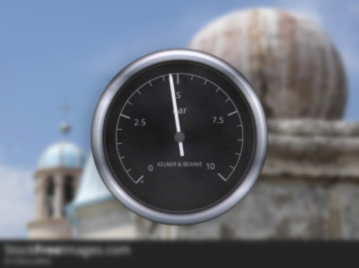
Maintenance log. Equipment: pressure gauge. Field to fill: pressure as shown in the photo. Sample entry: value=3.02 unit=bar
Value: value=4.75 unit=bar
